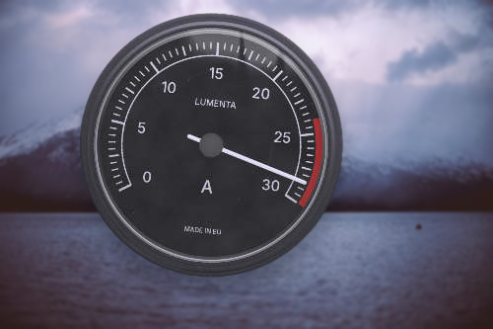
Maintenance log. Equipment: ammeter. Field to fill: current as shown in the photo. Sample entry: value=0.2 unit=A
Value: value=28.5 unit=A
